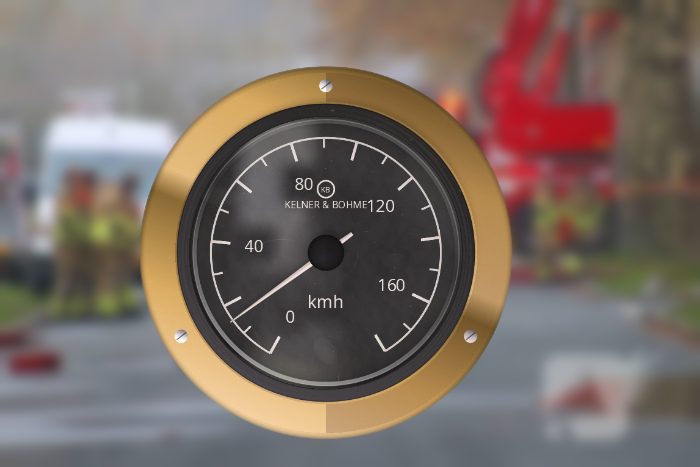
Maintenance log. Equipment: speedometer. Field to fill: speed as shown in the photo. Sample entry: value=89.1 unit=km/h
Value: value=15 unit=km/h
